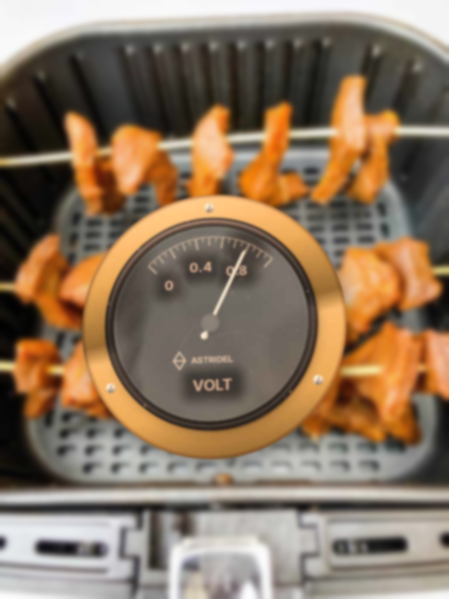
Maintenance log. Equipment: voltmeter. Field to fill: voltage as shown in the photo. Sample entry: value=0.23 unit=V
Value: value=0.8 unit=V
